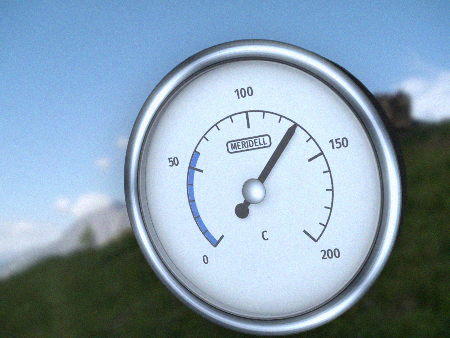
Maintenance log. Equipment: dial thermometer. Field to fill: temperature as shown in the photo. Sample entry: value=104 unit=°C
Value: value=130 unit=°C
